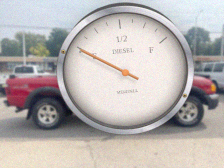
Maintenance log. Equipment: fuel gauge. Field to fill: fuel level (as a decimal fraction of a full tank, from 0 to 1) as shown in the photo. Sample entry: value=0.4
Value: value=0
